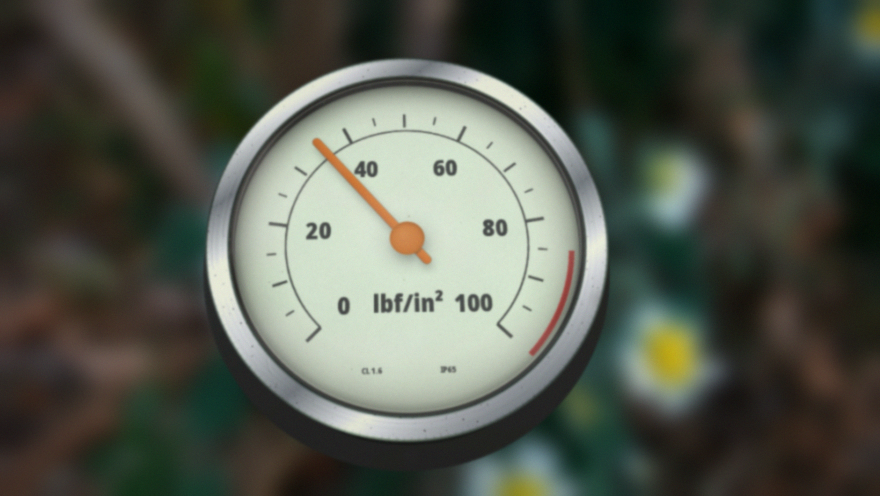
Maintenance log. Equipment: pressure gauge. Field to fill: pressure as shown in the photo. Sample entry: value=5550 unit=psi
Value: value=35 unit=psi
